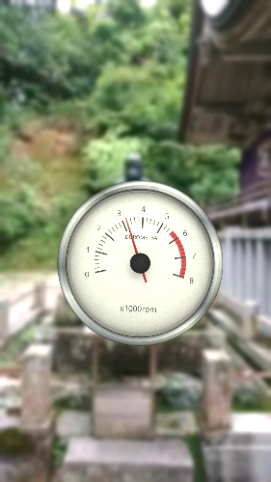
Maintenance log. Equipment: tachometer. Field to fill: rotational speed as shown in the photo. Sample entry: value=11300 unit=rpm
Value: value=3200 unit=rpm
